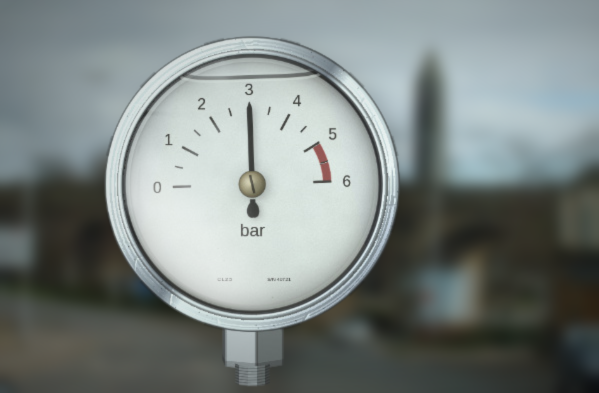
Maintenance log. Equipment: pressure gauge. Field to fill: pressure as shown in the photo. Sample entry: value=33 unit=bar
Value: value=3 unit=bar
